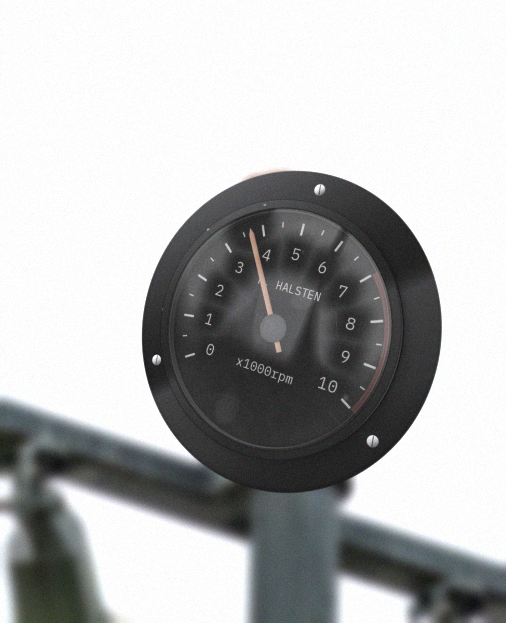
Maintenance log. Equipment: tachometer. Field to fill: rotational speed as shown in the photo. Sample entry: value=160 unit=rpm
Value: value=3750 unit=rpm
